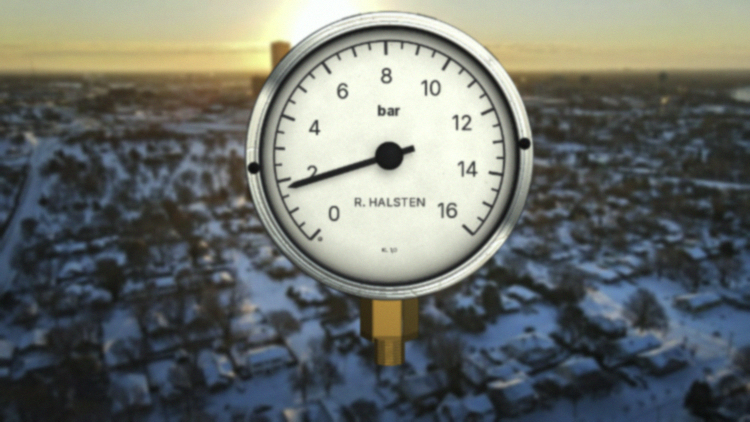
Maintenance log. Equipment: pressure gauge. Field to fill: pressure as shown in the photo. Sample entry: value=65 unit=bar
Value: value=1.75 unit=bar
